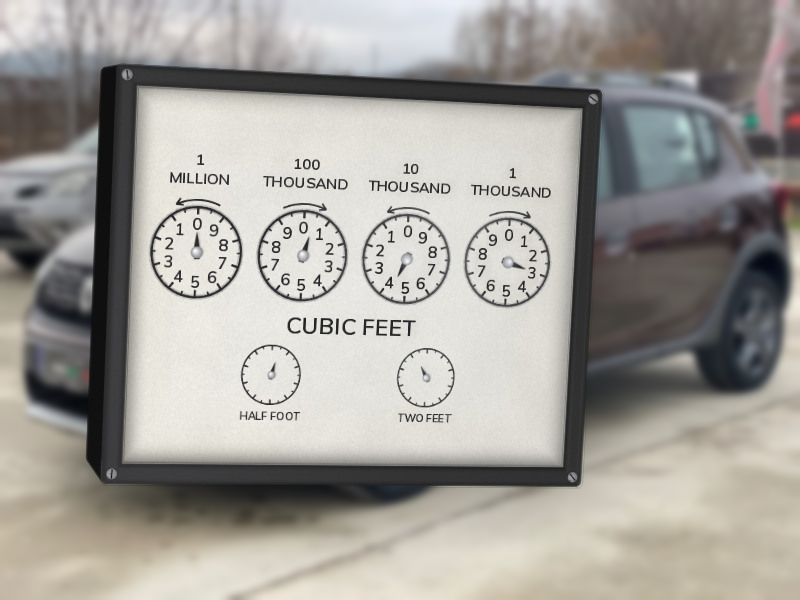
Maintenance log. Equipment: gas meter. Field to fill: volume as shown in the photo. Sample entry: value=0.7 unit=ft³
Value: value=4300 unit=ft³
